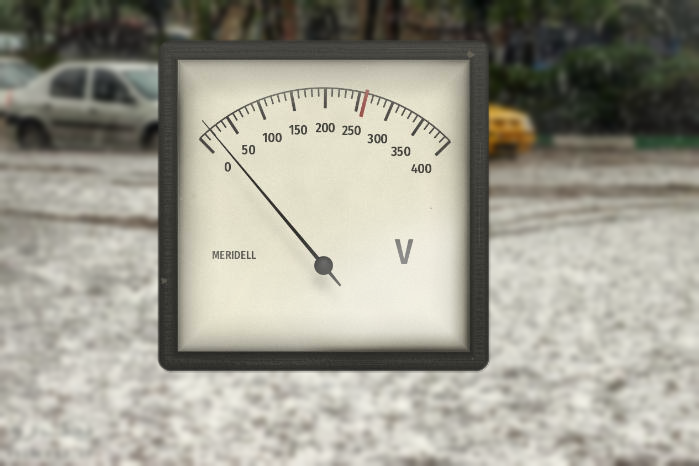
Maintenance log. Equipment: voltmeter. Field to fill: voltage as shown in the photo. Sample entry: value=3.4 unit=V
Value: value=20 unit=V
